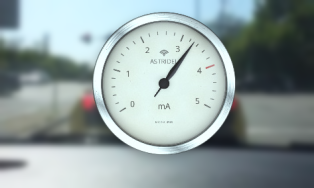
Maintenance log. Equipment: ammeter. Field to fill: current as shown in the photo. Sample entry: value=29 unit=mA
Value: value=3.3 unit=mA
